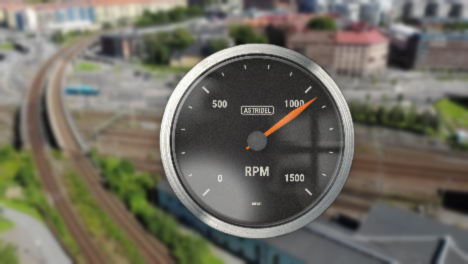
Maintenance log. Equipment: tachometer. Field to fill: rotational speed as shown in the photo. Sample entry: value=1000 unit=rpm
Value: value=1050 unit=rpm
